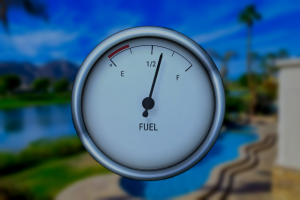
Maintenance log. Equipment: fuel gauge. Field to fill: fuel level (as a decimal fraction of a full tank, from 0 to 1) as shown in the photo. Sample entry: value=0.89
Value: value=0.625
